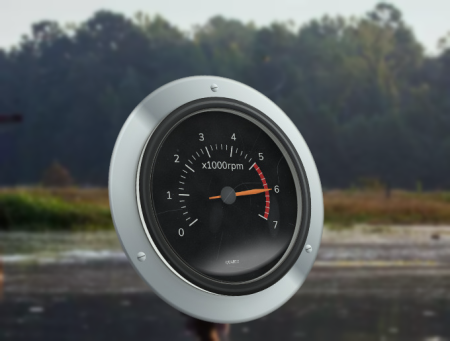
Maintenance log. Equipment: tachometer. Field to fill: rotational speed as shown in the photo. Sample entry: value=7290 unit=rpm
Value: value=6000 unit=rpm
